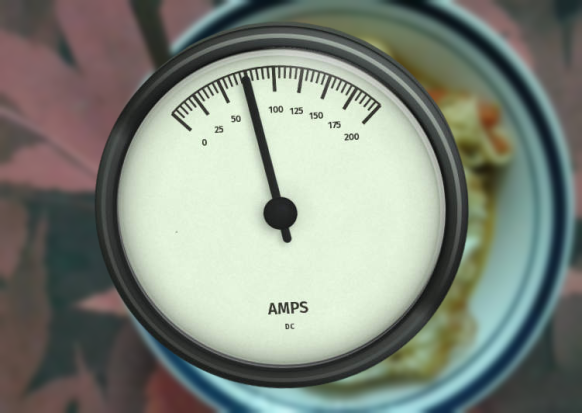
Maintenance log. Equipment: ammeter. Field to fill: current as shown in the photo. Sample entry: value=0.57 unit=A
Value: value=75 unit=A
